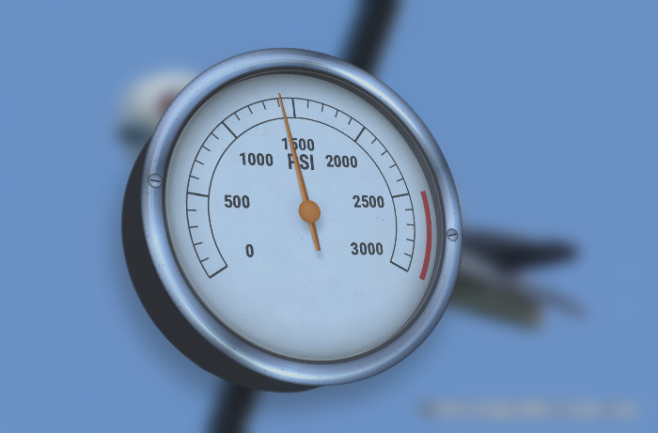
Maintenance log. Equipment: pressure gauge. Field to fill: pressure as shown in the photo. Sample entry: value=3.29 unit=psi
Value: value=1400 unit=psi
